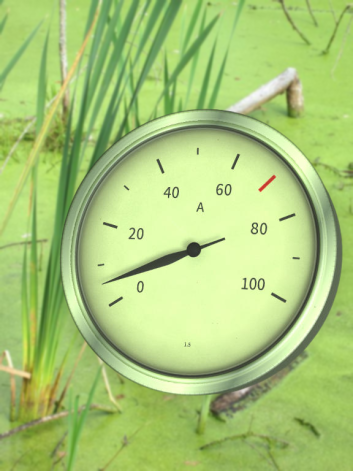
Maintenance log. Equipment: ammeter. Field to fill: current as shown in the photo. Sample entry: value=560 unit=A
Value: value=5 unit=A
